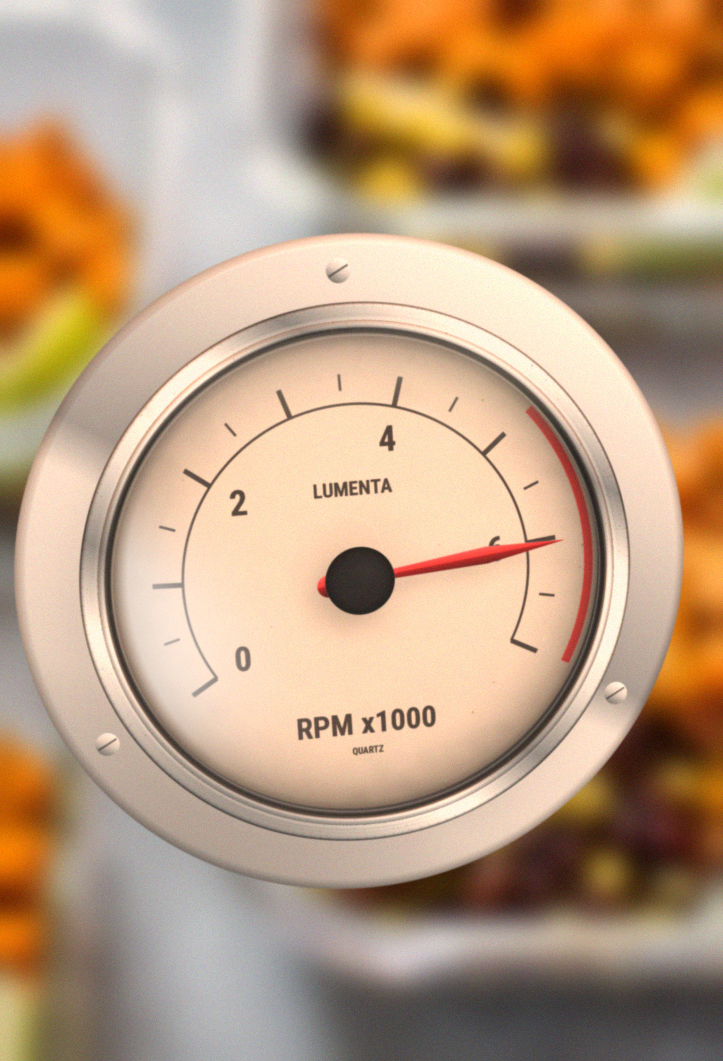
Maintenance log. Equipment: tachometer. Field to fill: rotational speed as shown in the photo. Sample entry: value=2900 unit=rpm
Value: value=6000 unit=rpm
